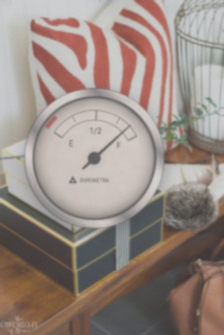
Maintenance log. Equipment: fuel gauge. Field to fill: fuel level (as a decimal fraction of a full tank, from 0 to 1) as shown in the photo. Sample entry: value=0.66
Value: value=0.875
